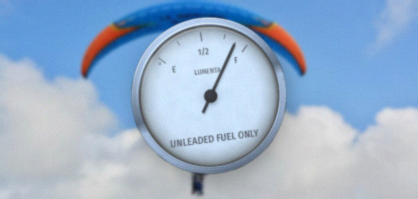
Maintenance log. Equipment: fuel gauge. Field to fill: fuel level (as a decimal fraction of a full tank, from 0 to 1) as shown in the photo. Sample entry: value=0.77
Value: value=0.875
